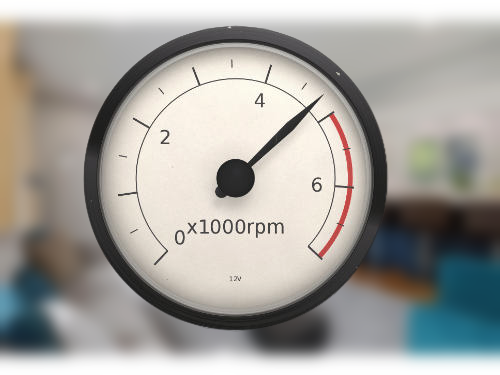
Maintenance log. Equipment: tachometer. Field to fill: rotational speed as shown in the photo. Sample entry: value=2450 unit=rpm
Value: value=4750 unit=rpm
